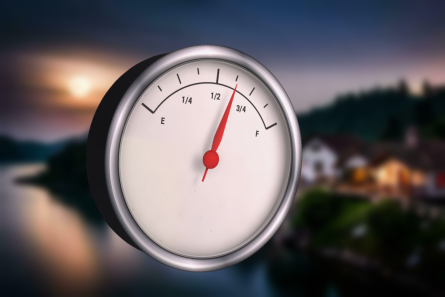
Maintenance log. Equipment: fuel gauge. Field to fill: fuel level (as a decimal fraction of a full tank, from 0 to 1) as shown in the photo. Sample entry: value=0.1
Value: value=0.625
